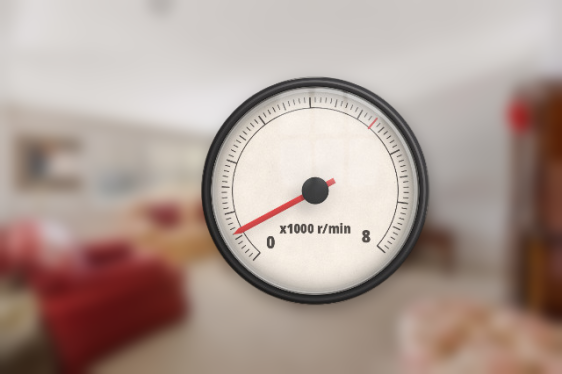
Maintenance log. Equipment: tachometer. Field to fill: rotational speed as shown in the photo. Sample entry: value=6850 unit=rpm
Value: value=600 unit=rpm
